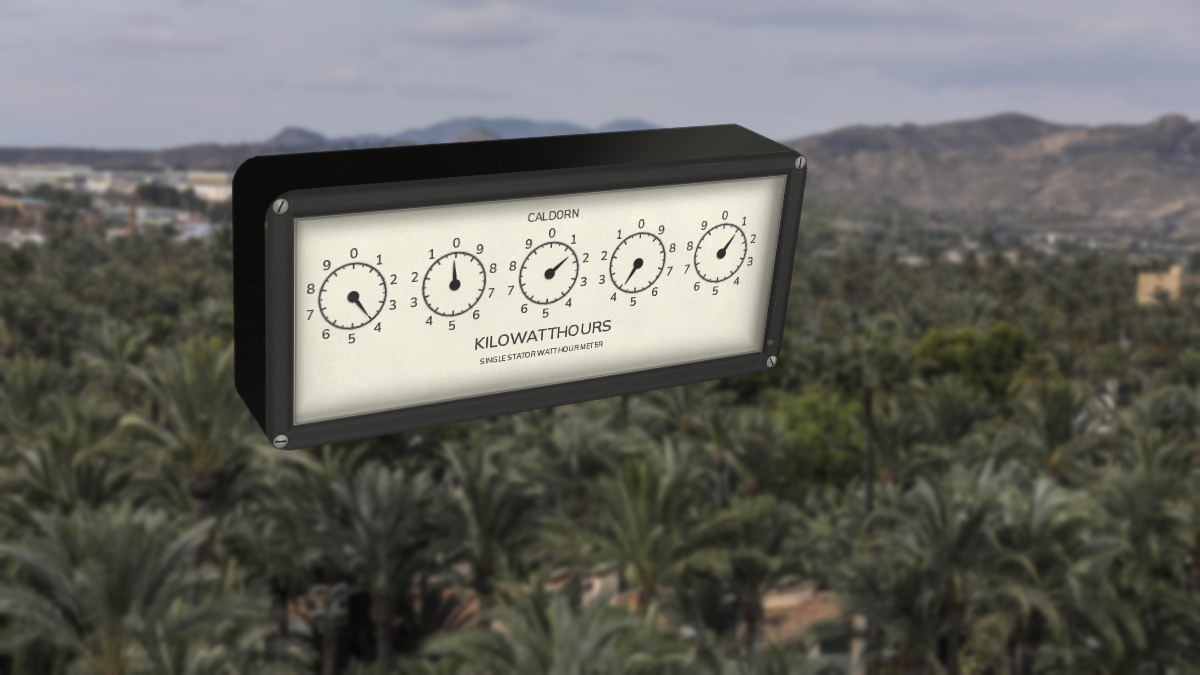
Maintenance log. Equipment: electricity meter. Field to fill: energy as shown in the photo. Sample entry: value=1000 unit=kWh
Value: value=40141 unit=kWh
